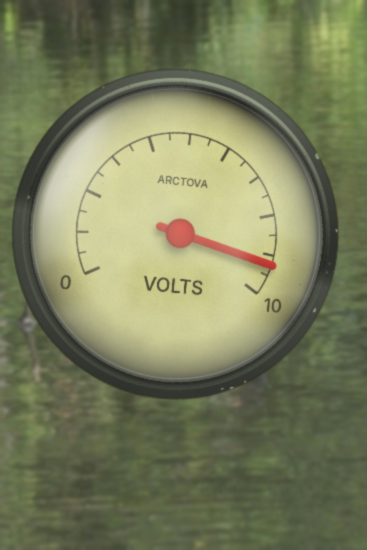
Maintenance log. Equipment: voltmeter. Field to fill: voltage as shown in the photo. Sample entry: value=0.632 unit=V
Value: value=9.25 unit=V
